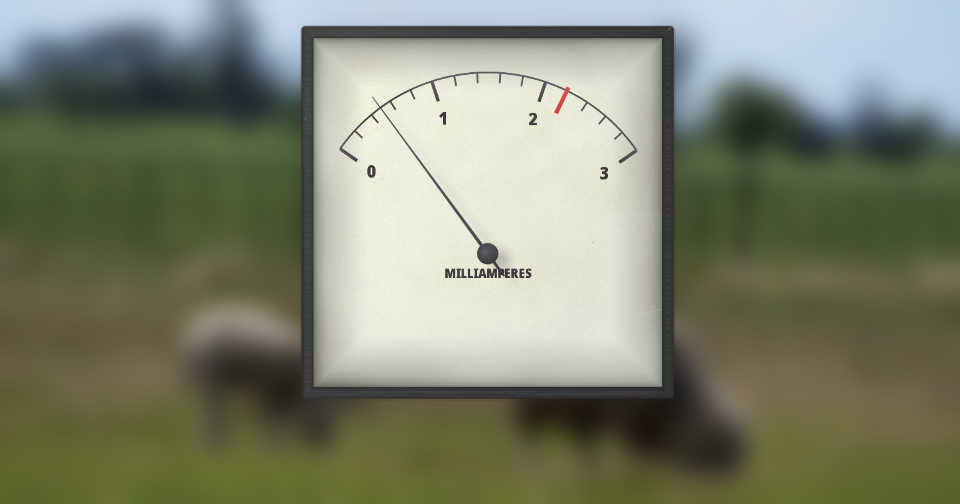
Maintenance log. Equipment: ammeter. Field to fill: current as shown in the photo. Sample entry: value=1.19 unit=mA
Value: value=0.5 unit=mA
